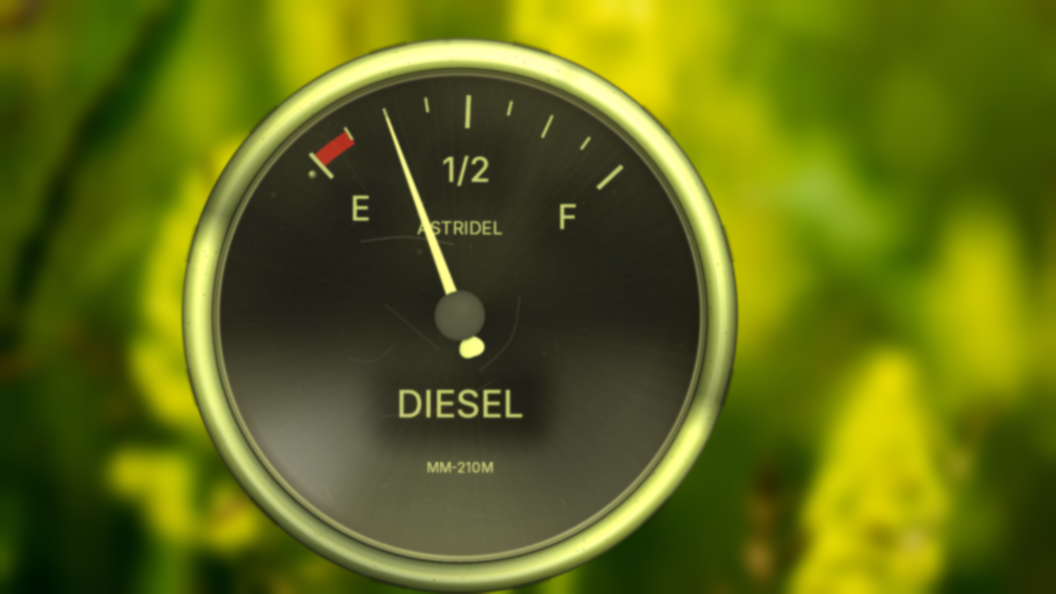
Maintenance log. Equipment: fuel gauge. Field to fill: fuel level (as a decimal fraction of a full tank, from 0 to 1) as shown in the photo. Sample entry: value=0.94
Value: value=0.25
